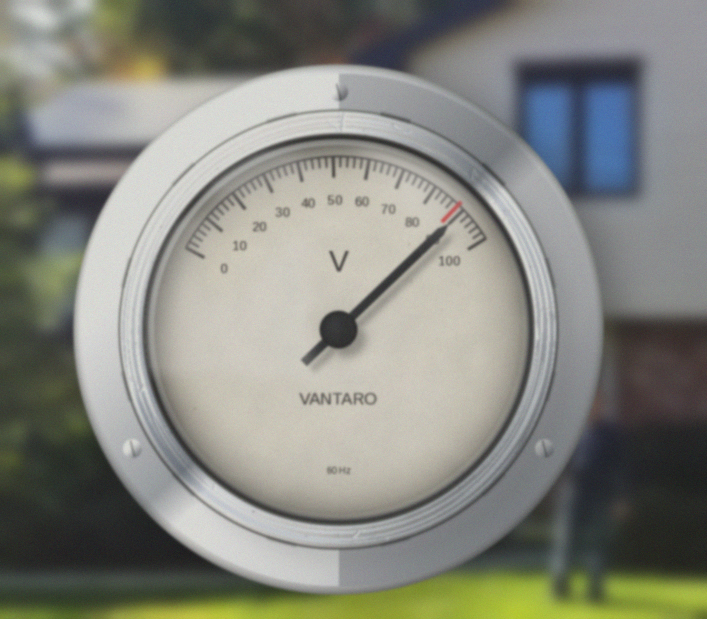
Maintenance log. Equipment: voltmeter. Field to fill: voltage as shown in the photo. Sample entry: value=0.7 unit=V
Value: value=90 unit=V
